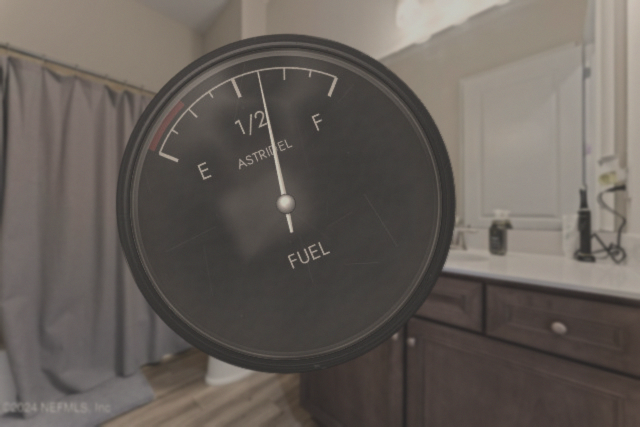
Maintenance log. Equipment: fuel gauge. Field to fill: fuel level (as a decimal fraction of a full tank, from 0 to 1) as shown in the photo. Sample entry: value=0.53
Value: value=0.625
